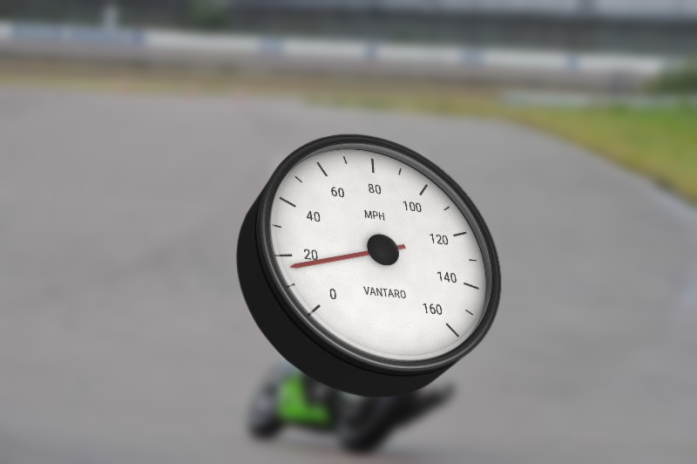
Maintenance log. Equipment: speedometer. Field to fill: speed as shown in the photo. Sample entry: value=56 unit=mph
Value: value=15 unit=mph
